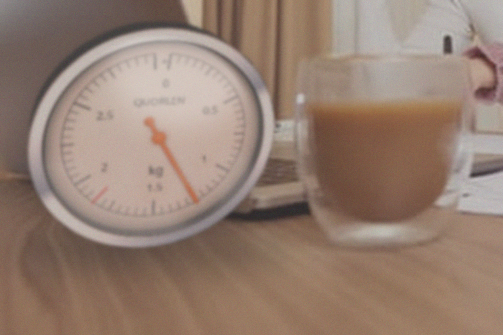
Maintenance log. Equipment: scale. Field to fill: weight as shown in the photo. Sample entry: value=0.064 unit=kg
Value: value=1.25 unit=kg
